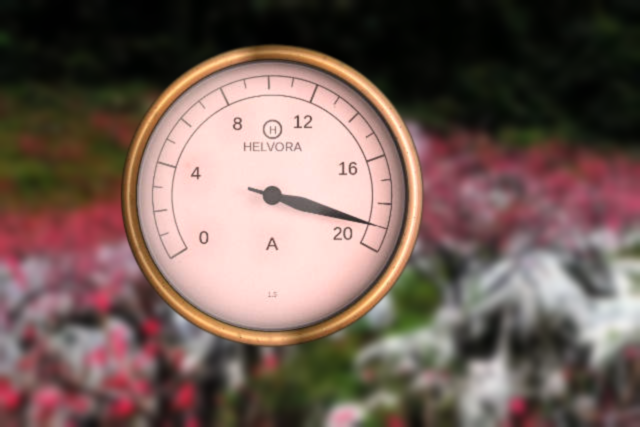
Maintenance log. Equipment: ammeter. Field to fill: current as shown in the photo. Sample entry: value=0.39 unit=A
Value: value=19 unit=A
